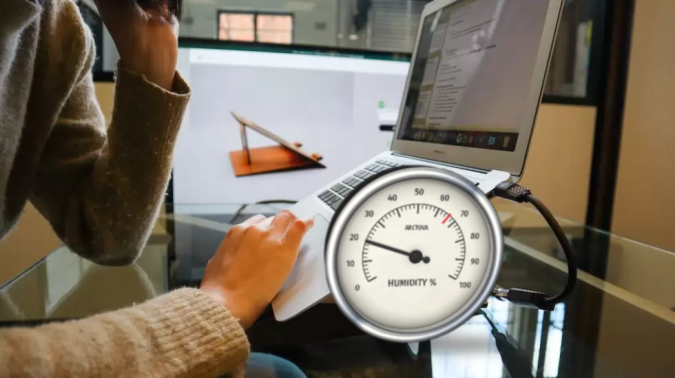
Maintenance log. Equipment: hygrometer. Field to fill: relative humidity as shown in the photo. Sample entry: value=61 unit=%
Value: value=20 unit=%
